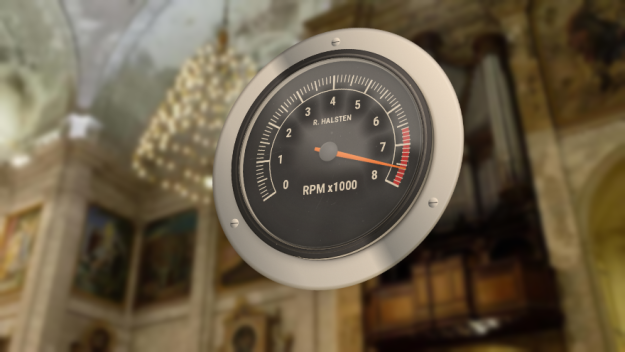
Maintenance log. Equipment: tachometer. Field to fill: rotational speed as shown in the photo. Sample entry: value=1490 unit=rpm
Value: value=7600 unit=rpm
